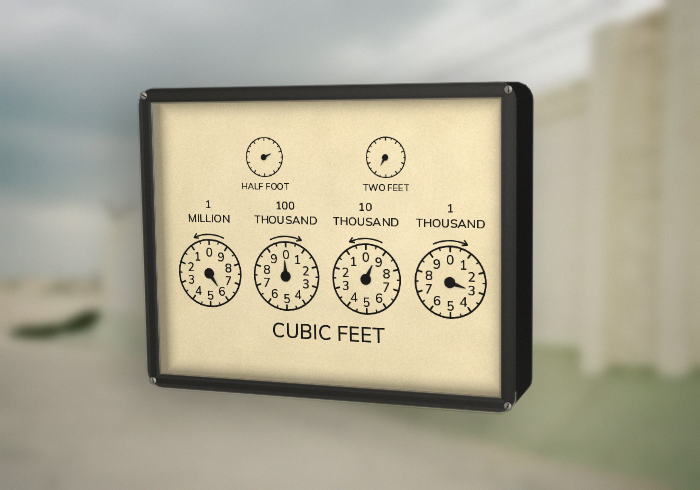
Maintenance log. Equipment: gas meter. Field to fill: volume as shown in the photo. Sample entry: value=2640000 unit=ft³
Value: value=599300 unit=ft³
